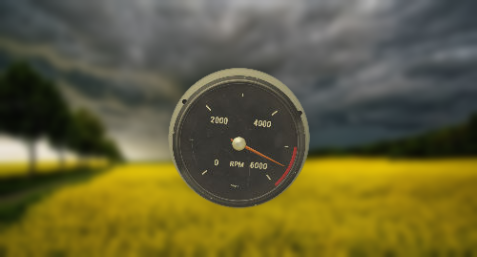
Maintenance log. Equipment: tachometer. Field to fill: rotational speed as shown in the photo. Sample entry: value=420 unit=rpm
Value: value=5500 unit=rpm
